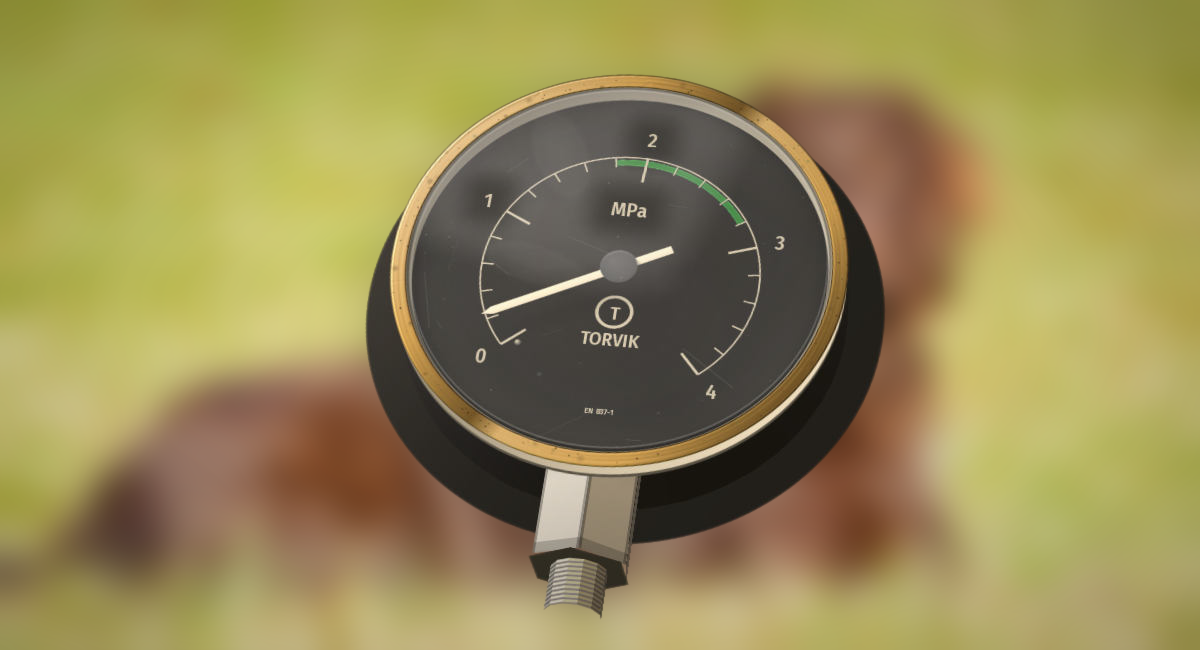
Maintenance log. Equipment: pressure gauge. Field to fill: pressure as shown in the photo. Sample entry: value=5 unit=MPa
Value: value=0.2 unit=MPa
